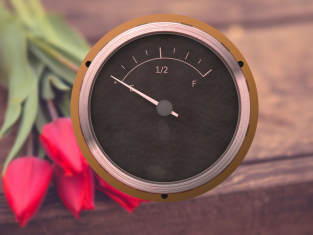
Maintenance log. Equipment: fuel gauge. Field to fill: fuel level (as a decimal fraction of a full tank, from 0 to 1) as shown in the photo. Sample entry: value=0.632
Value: value=0
